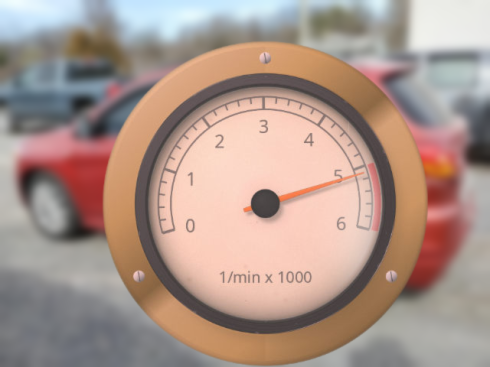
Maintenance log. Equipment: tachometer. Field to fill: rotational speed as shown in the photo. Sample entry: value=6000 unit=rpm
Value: value=5100 unit=rpm
